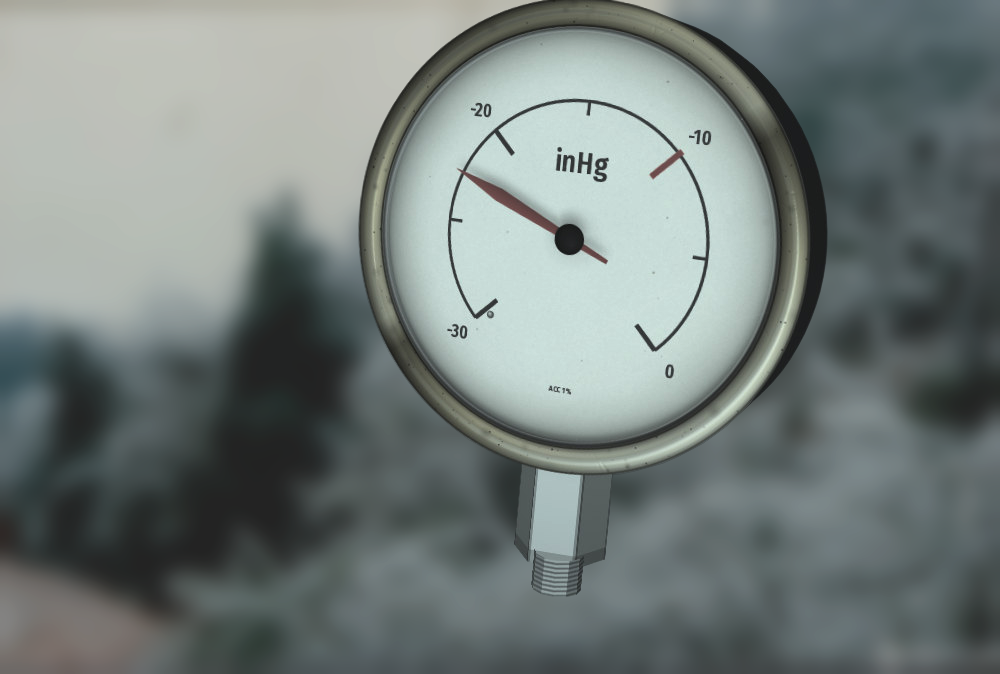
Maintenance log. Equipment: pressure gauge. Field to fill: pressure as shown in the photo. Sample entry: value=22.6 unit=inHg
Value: value=-22.5 unit=inHg
